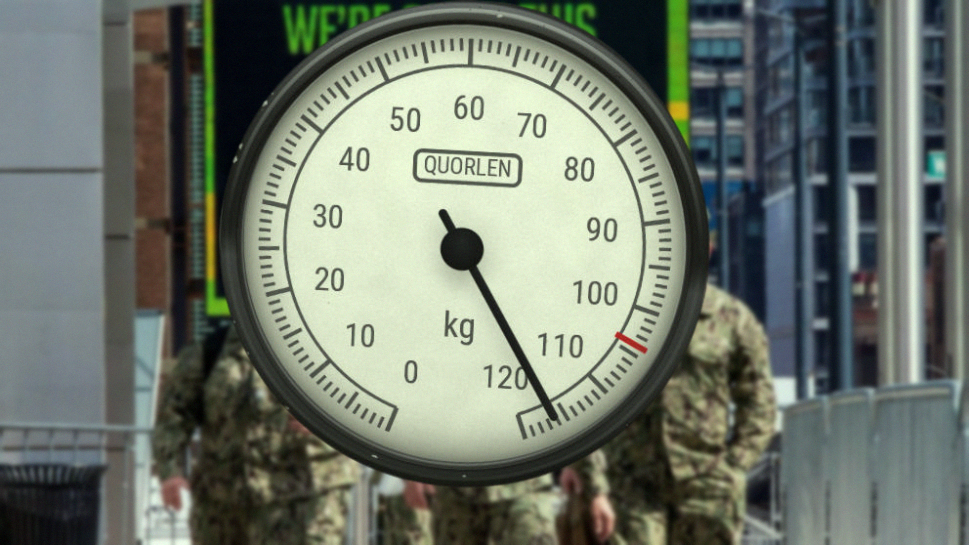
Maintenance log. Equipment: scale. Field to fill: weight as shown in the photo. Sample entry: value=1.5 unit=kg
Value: value=116 unit=kg
